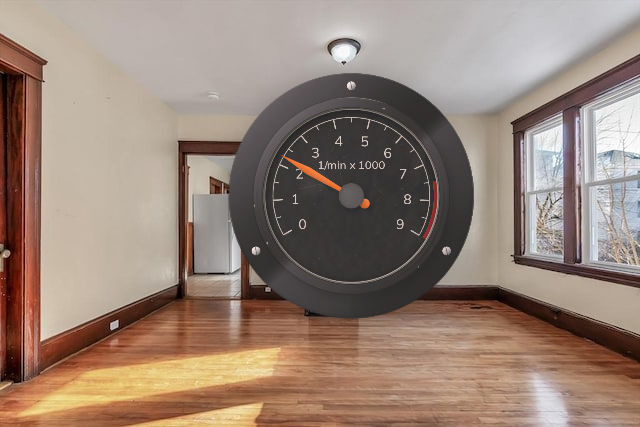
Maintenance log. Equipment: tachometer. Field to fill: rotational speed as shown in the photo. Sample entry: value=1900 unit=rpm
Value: value=2250 unit=rpm
